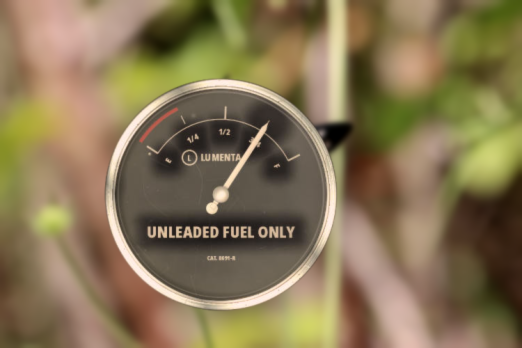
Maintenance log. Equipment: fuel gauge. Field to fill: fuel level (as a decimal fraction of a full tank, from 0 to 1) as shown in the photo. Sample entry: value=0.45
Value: value=0.75
